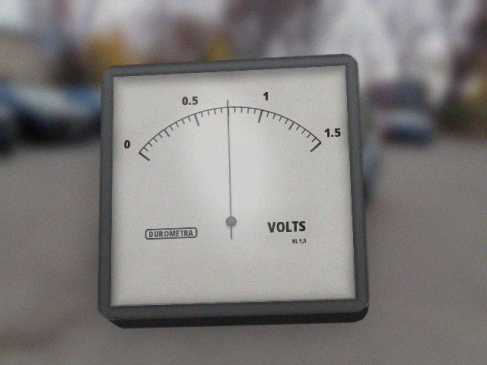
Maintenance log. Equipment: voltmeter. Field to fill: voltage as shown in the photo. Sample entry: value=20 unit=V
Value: value=0.75 unit=V
